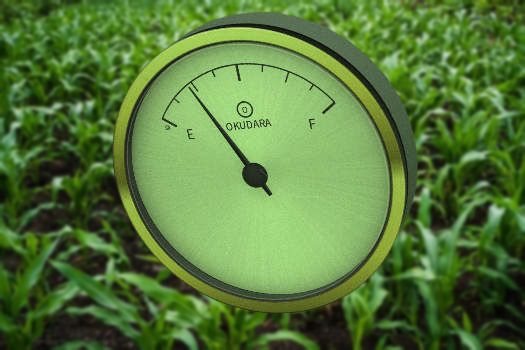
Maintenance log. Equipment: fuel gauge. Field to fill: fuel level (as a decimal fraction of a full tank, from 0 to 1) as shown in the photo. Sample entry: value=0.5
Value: value=0.25
